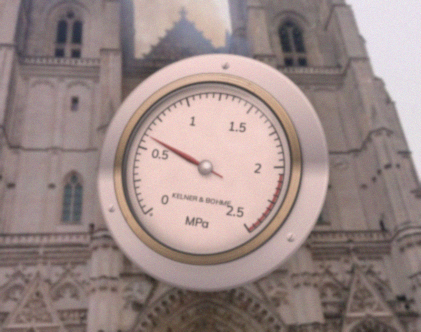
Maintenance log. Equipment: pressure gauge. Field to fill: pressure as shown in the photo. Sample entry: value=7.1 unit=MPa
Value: value=0.6 unit=MPa
